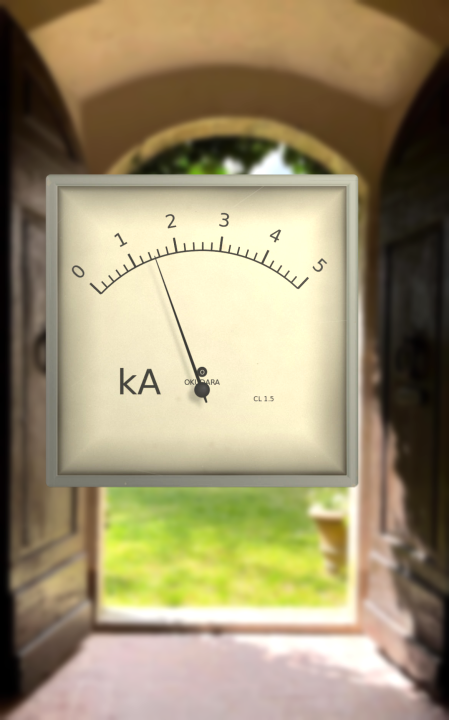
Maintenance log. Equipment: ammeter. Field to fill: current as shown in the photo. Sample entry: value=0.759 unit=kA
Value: value=1.5 unit=kA
